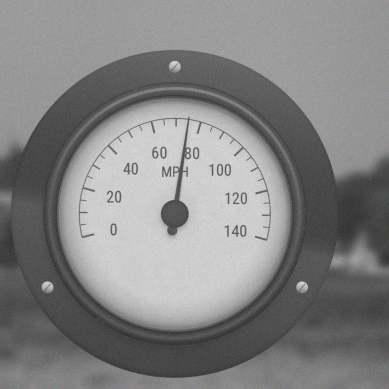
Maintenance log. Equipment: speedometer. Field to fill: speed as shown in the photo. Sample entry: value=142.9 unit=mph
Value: value=75 unit=mph
